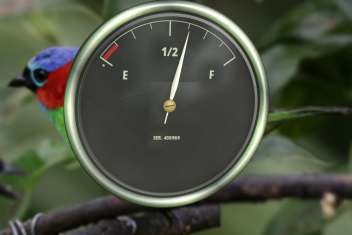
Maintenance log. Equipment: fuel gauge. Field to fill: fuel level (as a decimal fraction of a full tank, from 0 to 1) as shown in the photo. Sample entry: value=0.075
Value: value=0.625
